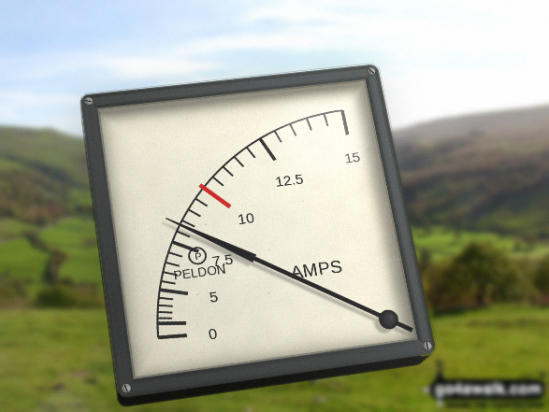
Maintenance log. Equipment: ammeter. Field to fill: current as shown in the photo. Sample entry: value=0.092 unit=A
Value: value=8.25 unit=A
